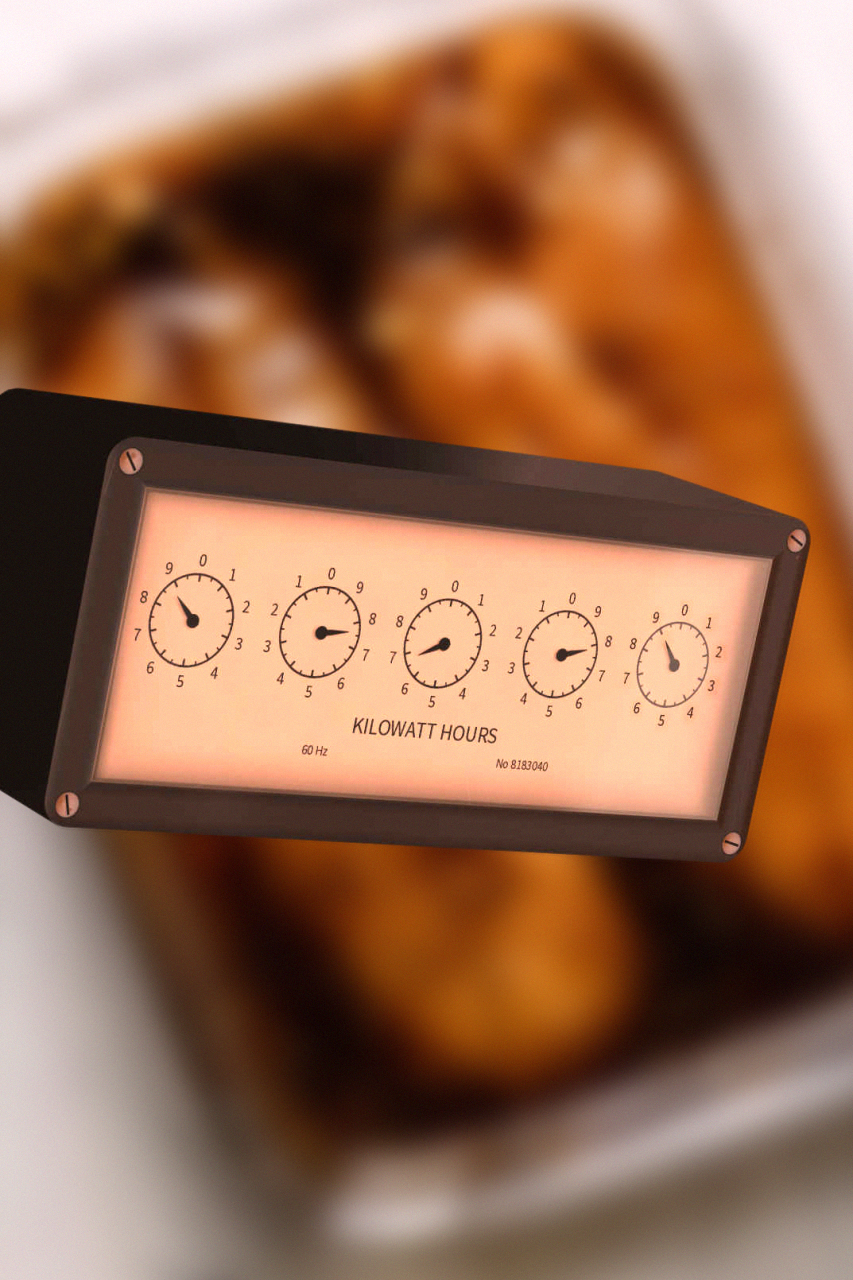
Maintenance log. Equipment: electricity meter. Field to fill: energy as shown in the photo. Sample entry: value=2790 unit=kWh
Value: value=87679 unit=kWh
